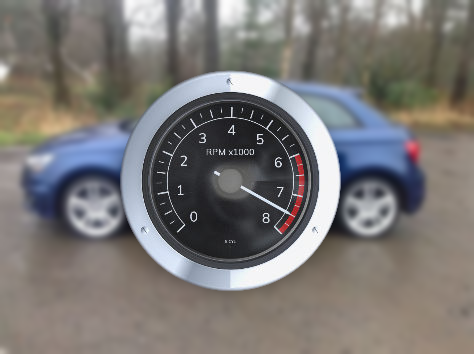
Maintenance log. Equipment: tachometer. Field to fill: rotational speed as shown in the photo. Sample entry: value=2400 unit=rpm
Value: value=7500 unit=rpm
